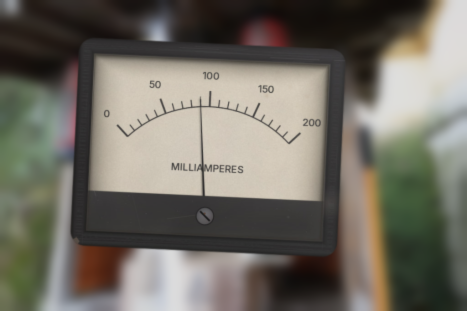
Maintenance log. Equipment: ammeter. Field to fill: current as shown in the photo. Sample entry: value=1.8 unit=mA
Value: value=90 unit=mA
